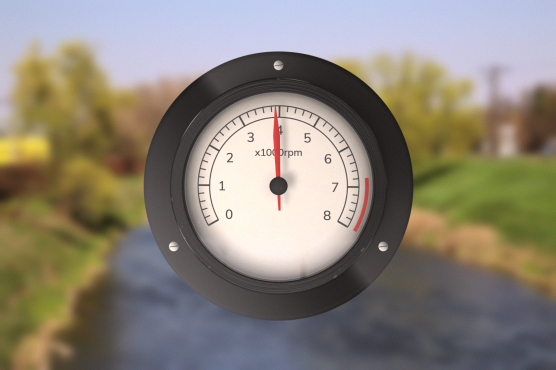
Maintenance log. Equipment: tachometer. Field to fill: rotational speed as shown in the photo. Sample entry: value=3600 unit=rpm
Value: value=3900 unit=rpm
